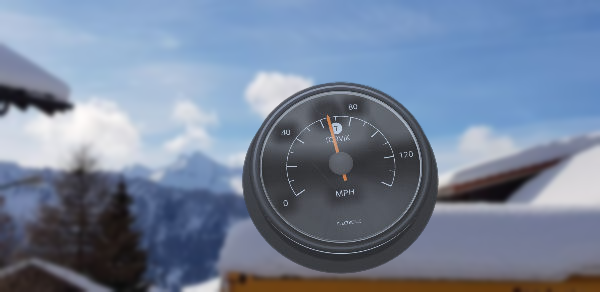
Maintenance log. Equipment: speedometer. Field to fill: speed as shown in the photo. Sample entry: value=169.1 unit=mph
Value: value=65 unit=mph
